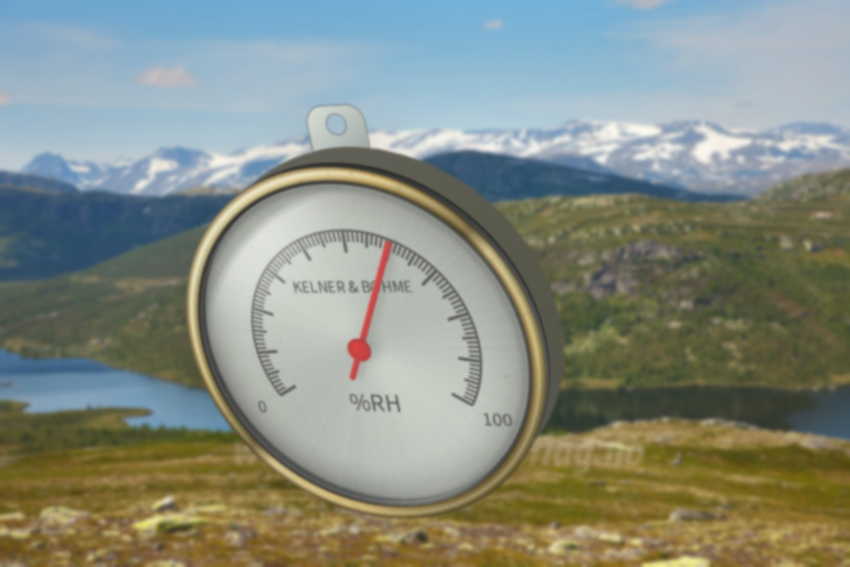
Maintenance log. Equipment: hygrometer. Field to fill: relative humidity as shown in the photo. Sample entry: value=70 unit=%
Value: value=60 unit=%
